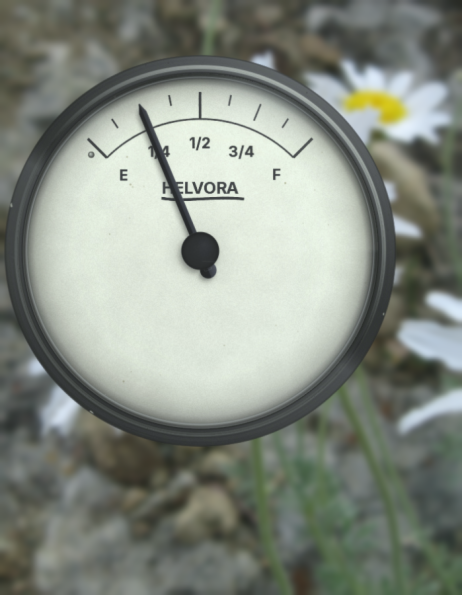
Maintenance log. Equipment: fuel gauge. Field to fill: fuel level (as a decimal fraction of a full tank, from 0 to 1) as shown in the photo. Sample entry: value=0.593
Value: value=0.25
